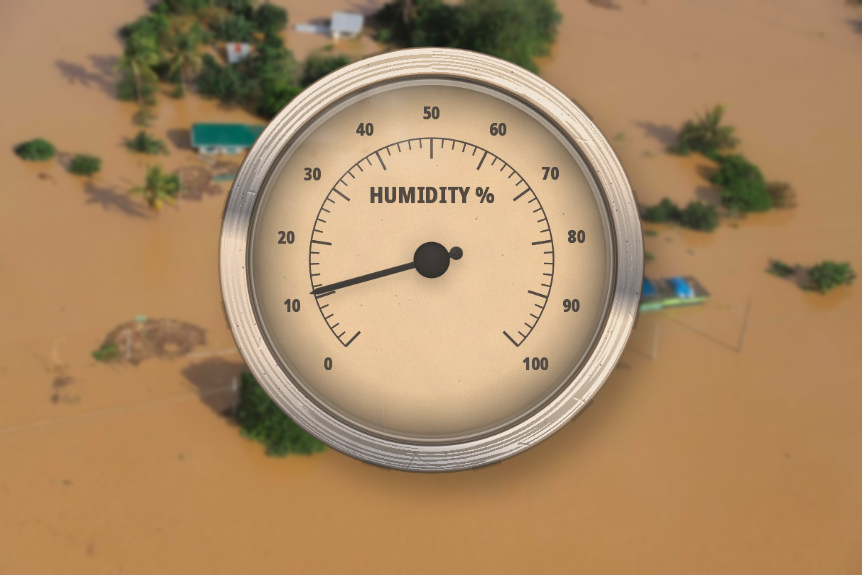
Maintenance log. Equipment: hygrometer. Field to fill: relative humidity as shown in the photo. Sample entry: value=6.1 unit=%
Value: value=11 unit=%
